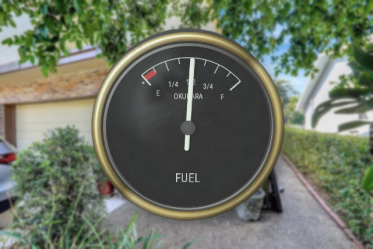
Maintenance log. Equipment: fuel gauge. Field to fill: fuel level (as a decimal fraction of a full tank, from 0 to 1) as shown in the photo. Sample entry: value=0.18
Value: value=0.5
